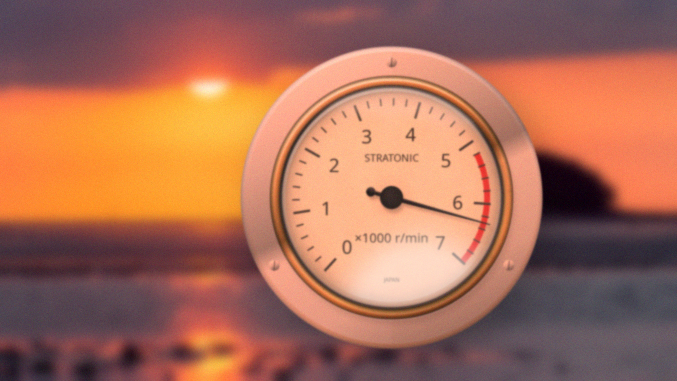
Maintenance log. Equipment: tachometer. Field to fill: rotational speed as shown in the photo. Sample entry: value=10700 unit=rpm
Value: value=6300 unit=rpm
